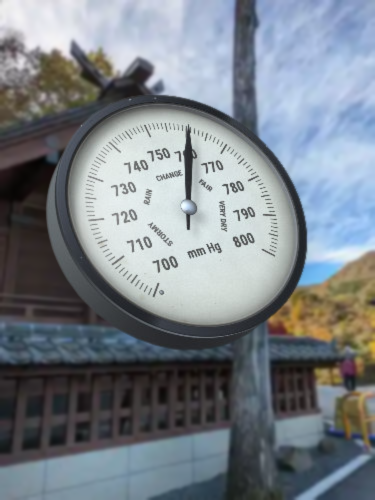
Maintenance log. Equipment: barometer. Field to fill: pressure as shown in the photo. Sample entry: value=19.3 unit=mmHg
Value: value=760 unit=mmHg
